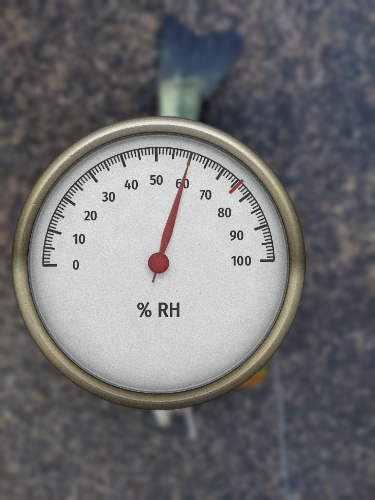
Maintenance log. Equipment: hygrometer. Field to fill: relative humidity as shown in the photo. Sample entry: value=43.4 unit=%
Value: value=60 unit=%
